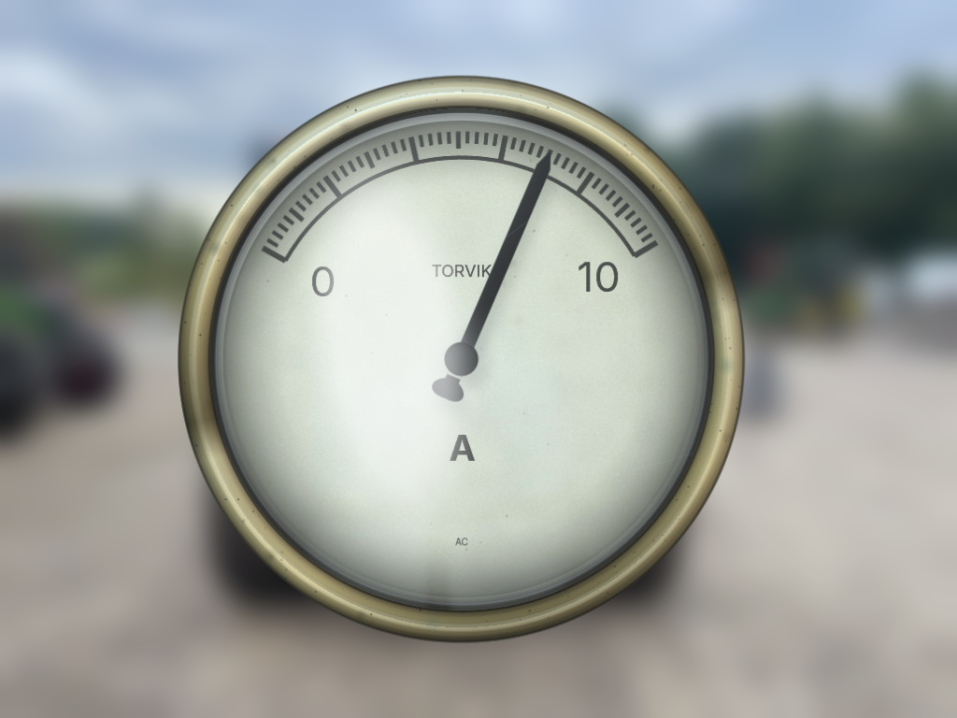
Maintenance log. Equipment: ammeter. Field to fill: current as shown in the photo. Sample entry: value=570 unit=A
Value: value=7 unit=A
